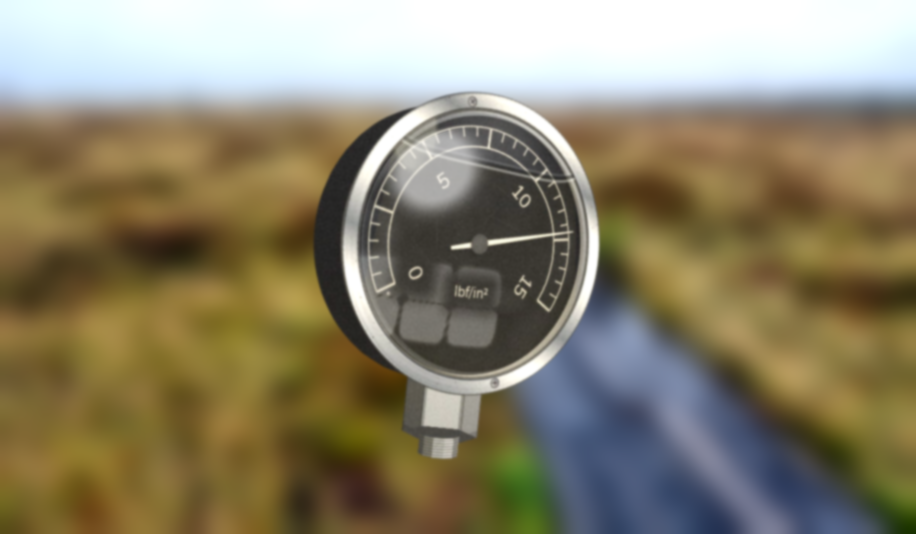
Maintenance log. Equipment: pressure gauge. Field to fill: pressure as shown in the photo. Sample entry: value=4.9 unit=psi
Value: value=12.25 unit=psi
